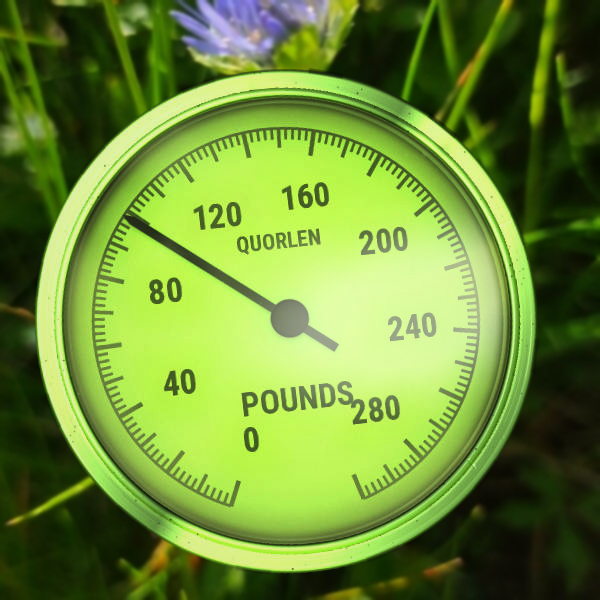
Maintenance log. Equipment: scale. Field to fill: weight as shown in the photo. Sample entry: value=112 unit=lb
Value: value=98 unit=lb
